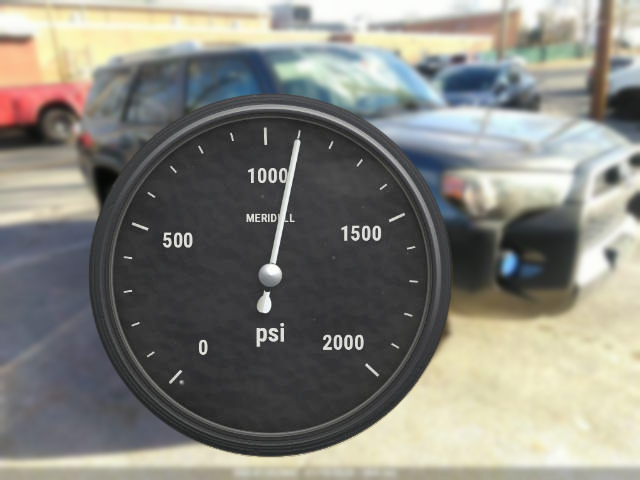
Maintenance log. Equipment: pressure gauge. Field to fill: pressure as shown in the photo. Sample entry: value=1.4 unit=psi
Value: value=1100 unit=psi
